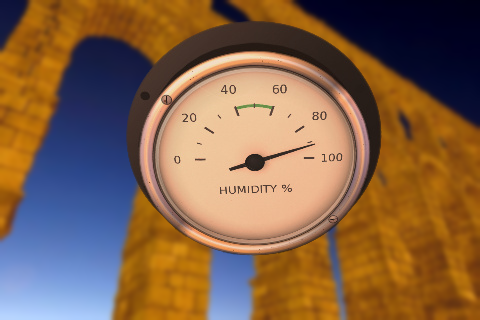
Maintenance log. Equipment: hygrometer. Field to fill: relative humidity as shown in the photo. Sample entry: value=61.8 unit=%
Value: value=90 unit=%
